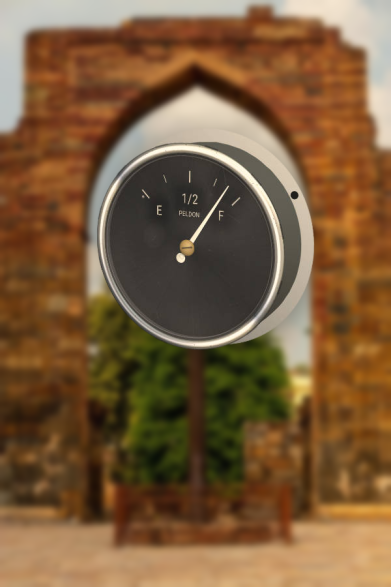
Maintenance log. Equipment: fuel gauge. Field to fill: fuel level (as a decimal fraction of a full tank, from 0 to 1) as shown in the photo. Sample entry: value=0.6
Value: value=0.875
